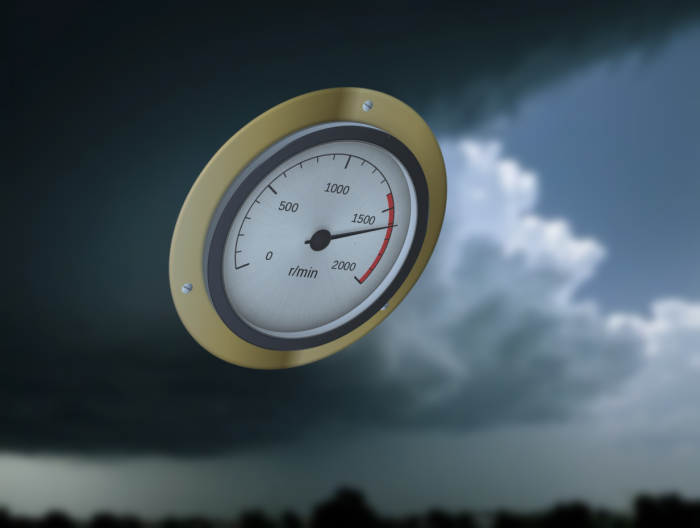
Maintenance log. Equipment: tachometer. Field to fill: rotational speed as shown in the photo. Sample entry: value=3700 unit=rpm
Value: value=1600 unit=rpm
